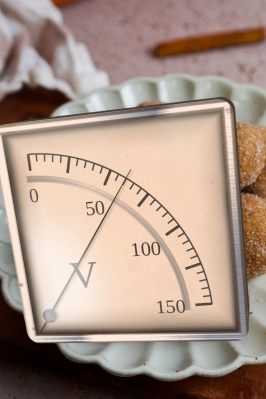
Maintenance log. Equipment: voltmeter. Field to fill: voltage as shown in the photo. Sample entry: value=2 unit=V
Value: value=60 unit=V
